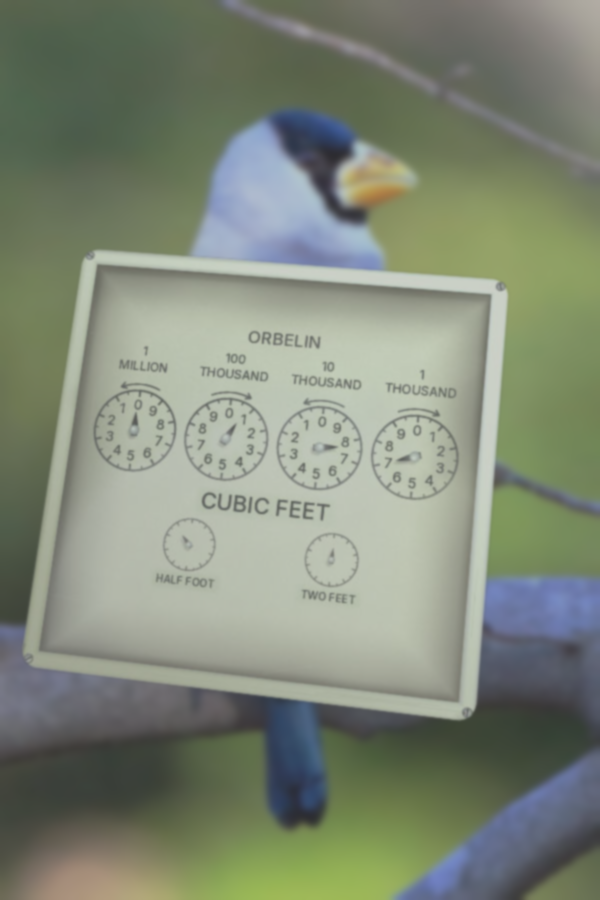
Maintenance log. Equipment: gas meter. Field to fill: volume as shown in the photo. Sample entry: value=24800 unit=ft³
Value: value=7700 unit=ft³
